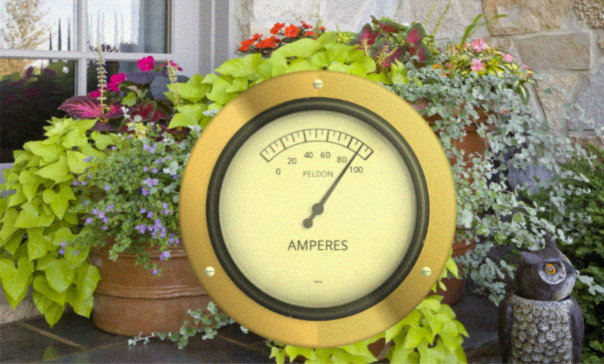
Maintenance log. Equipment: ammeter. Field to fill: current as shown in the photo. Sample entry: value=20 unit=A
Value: value=90 unit=A
